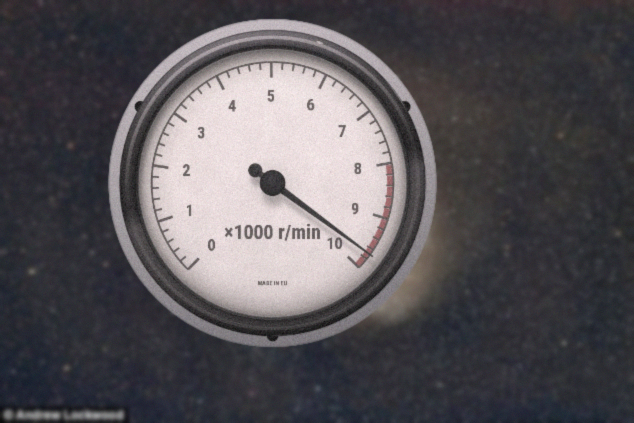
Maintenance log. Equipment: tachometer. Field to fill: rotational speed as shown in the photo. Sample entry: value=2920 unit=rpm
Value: value=9700 unit=rpm
